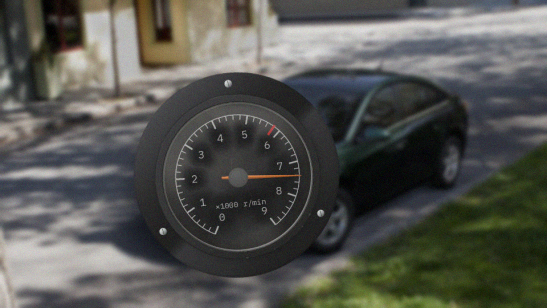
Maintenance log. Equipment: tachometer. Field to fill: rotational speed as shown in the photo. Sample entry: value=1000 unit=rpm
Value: value=7400 unit=rpm
